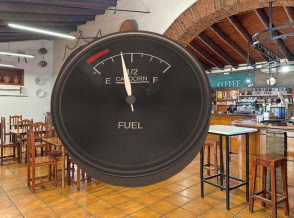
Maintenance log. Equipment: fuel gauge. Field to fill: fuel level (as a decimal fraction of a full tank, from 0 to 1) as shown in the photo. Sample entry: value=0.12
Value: value=0.375
